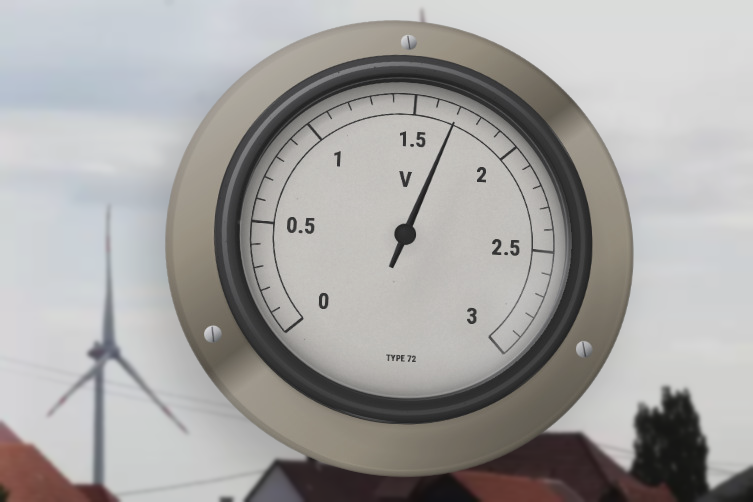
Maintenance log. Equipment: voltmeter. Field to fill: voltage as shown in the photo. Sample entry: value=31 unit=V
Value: value=1.7 unit=V
